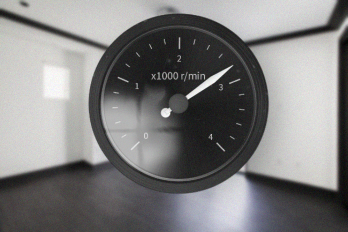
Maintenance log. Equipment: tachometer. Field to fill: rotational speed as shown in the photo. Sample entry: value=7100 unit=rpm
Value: value=2800 unit=rpm
